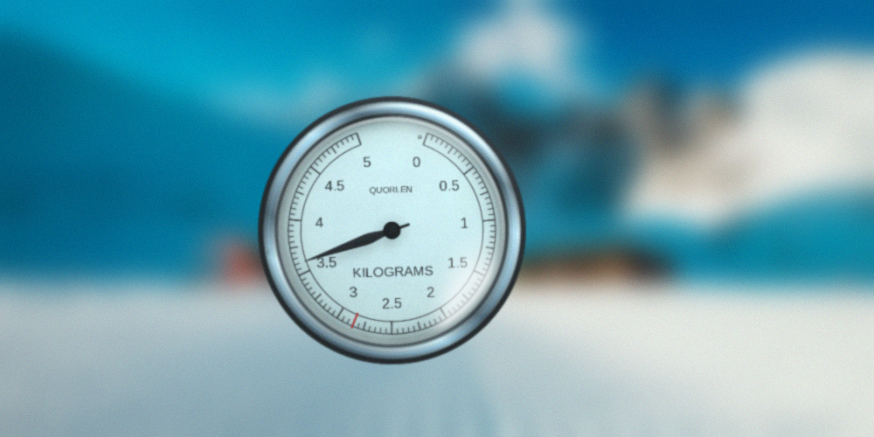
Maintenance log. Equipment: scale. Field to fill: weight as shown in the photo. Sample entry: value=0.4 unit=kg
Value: value=3.6 unit=kg
